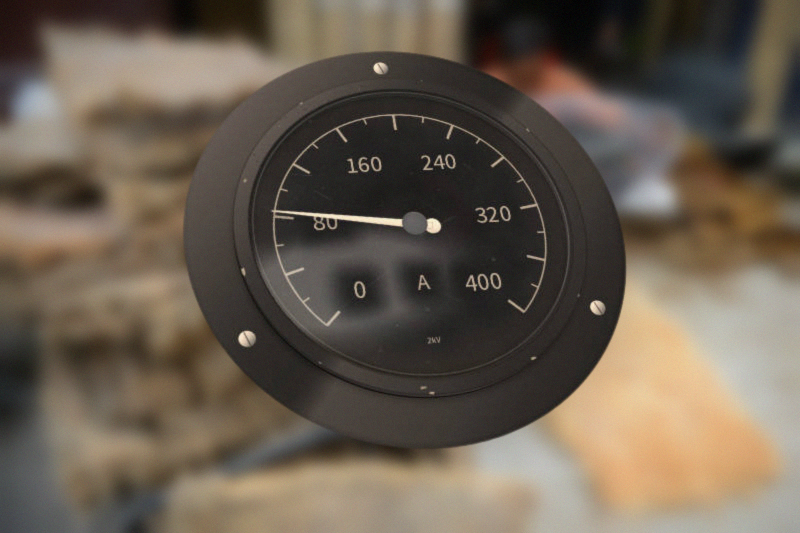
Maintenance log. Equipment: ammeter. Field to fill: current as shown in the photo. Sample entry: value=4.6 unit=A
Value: value=80 unit=A
